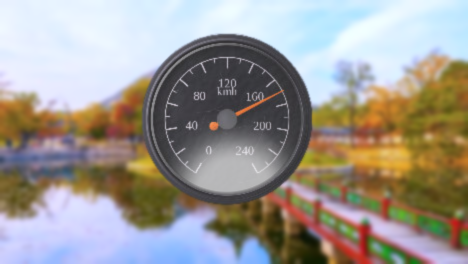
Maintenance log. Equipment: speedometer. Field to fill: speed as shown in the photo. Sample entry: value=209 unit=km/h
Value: value=170 unit=km/h
